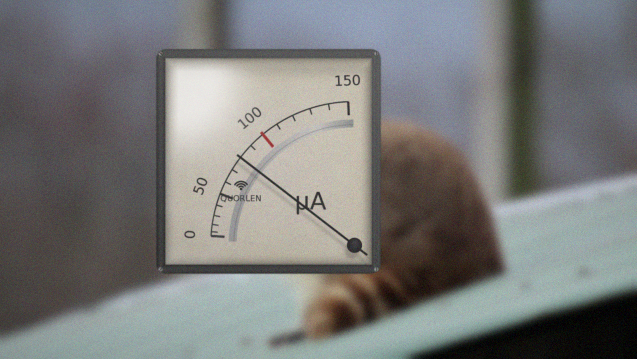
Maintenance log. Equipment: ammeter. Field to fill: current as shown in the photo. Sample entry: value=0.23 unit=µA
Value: value=80 unit=µA
